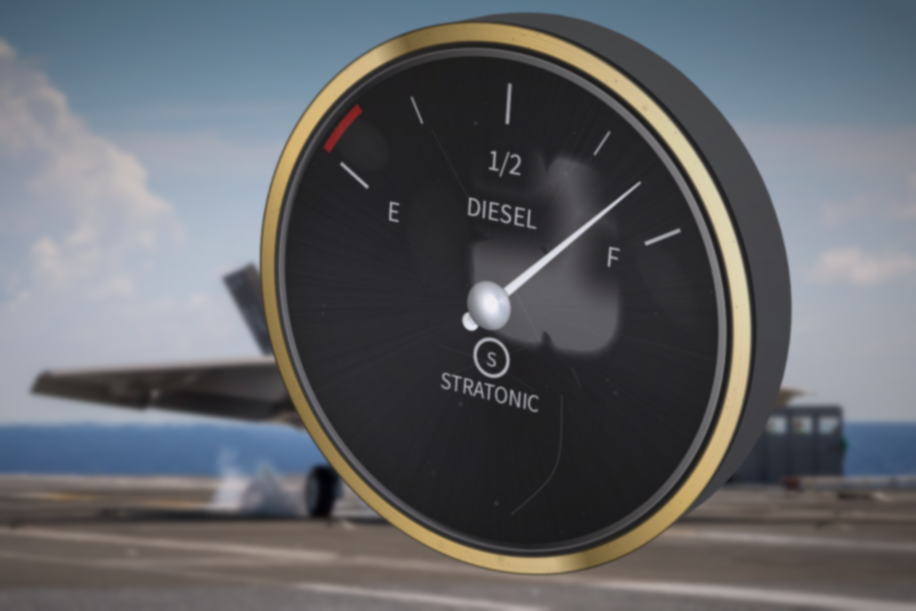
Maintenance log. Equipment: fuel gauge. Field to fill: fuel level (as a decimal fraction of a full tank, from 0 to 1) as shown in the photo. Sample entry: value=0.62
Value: value=0.875
